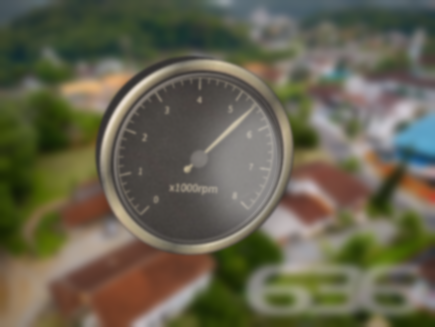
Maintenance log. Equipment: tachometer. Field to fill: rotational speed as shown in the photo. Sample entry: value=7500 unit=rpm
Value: value=5400 unit=rpm
